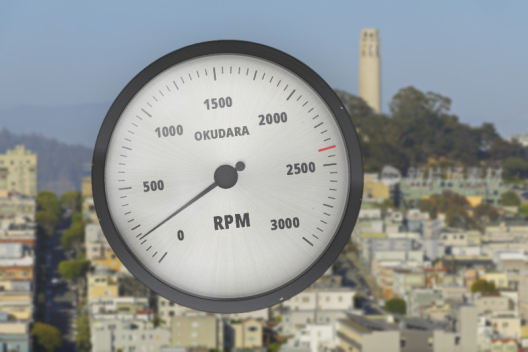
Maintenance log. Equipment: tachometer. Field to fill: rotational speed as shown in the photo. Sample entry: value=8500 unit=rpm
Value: value=175 unit=rpm
